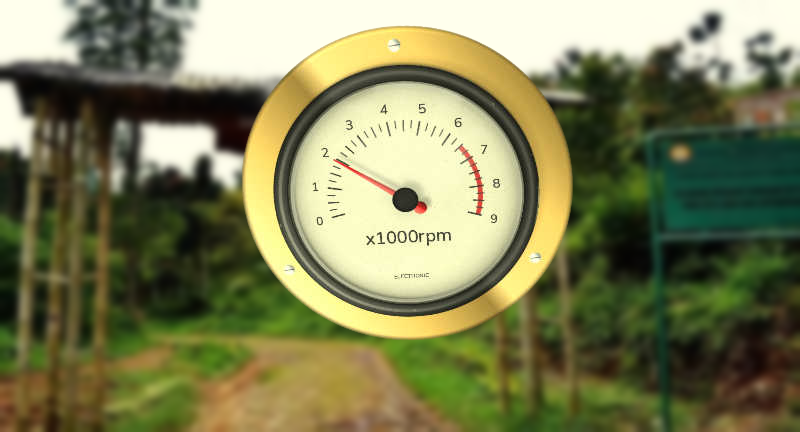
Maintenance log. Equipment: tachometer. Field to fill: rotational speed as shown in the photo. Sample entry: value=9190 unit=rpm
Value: value=2000 unit=rpm
